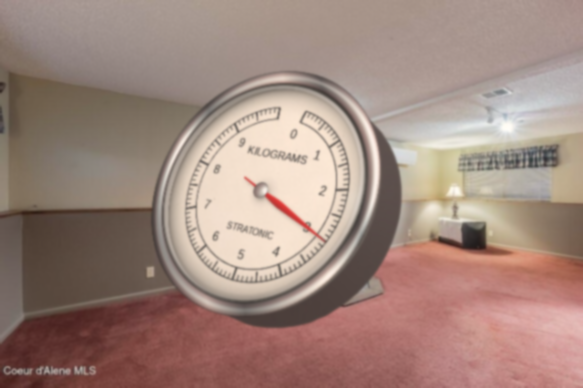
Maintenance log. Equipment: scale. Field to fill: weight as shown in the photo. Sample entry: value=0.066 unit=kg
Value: value=3 unit=kg
